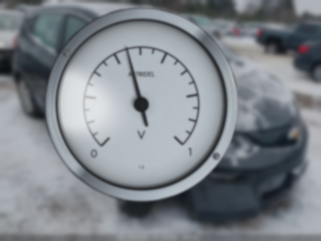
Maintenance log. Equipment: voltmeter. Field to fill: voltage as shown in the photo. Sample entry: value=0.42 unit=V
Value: value=0.45 unit=V
